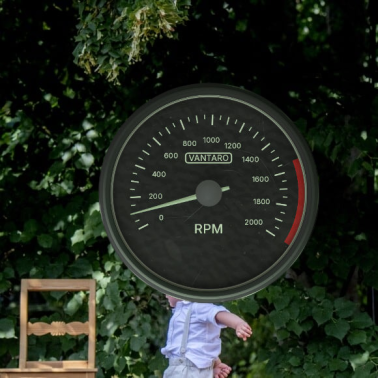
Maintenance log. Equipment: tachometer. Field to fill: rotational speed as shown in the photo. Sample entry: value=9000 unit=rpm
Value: value=100 unit=rpm
